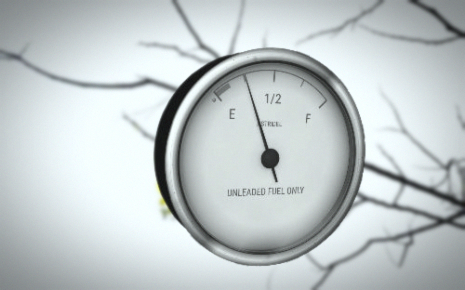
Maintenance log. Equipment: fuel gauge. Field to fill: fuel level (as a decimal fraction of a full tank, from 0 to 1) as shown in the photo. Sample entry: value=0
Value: value=0.25
